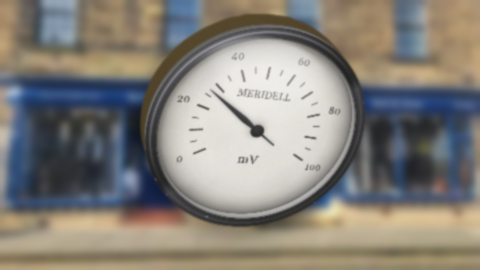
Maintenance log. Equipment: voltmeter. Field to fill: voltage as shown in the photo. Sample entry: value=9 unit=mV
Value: value=27.5 unit=mV
